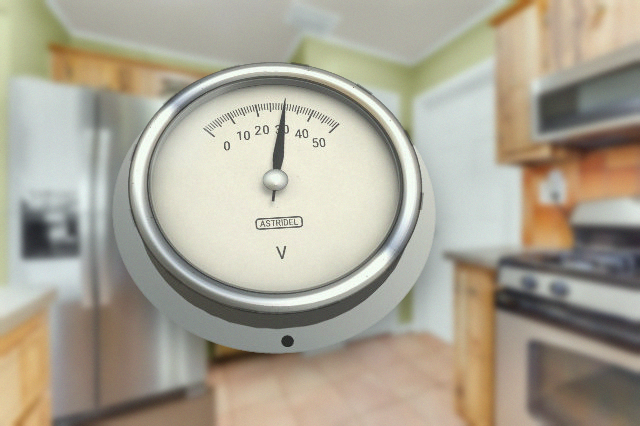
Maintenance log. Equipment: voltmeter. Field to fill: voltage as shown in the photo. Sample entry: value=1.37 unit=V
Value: value=30 unit=V
